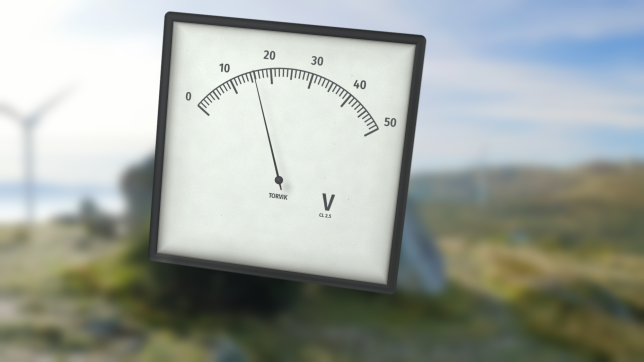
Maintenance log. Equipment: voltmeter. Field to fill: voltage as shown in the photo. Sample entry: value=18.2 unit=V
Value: value=16 unit=V
